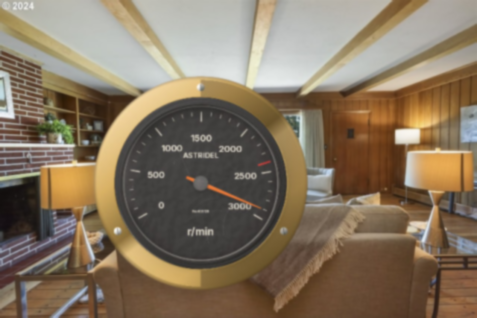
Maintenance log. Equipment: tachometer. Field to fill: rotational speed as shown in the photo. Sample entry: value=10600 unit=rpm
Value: value=2900 unit=rpm
